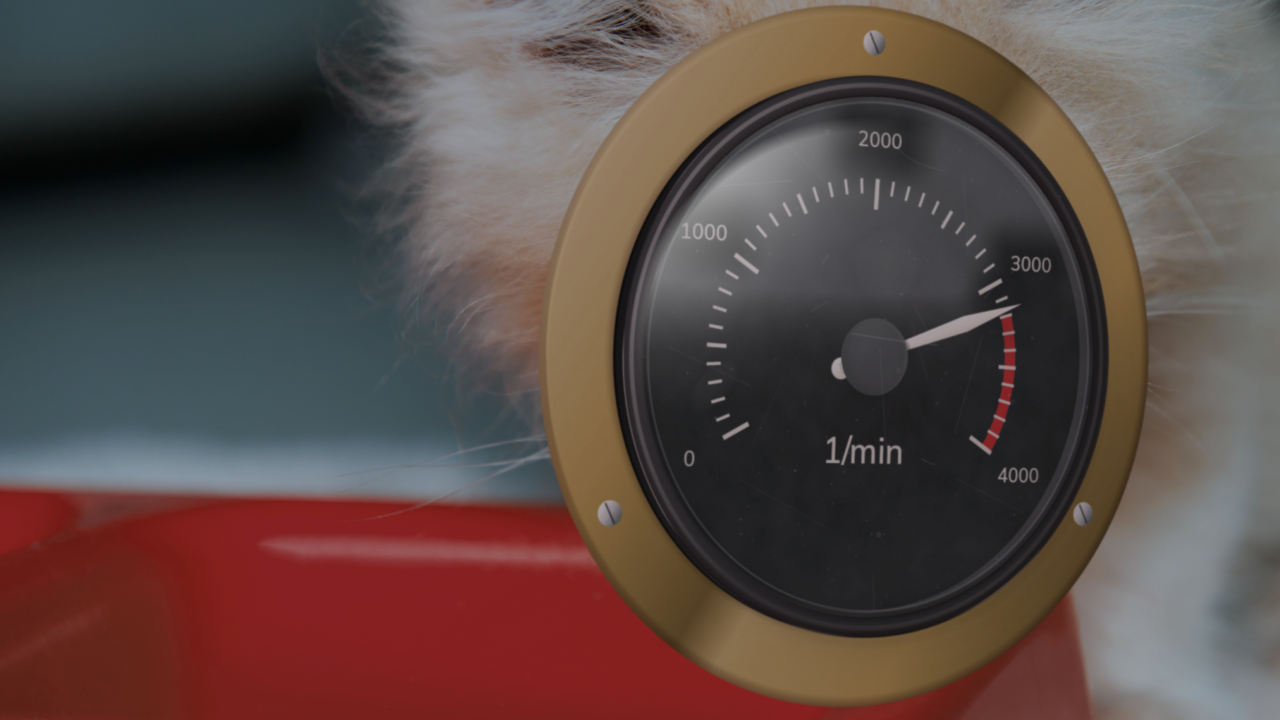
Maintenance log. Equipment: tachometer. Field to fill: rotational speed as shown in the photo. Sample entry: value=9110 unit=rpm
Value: value=3150 unit=rpm
